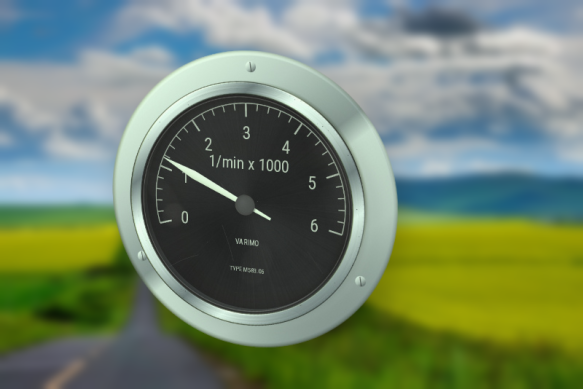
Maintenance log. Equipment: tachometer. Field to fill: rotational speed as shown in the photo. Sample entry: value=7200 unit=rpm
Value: value=1200 unit=rpm
